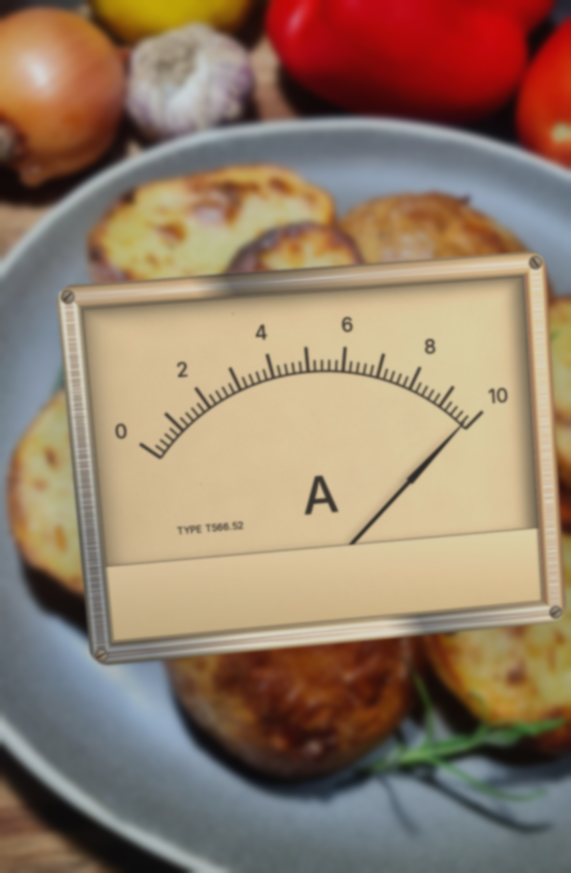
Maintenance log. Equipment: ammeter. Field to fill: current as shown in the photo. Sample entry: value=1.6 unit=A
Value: value=9.8 unit=A
